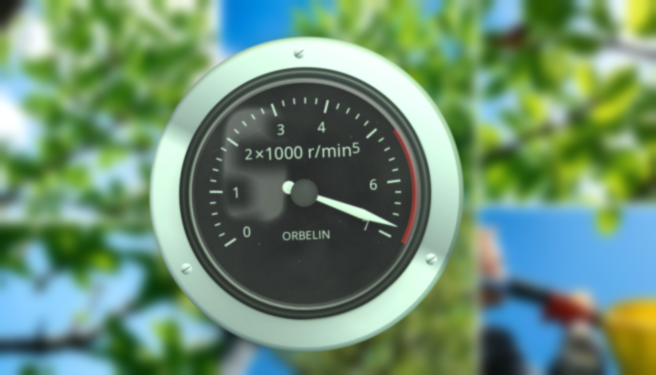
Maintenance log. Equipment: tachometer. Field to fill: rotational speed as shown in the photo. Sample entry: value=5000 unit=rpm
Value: value=6800 unit=rpm
